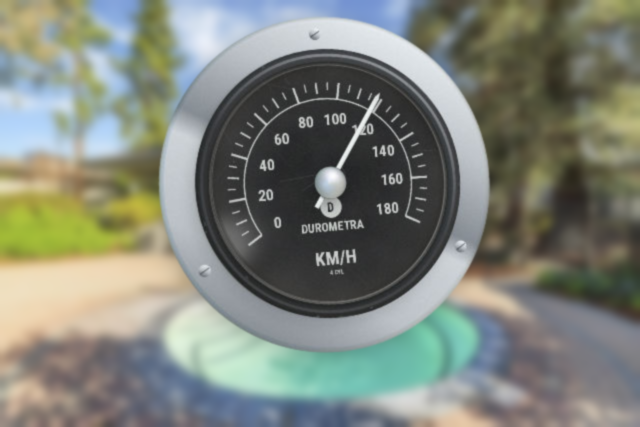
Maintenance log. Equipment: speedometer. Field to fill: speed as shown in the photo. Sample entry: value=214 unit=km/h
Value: value=117.5 unit=km/h
